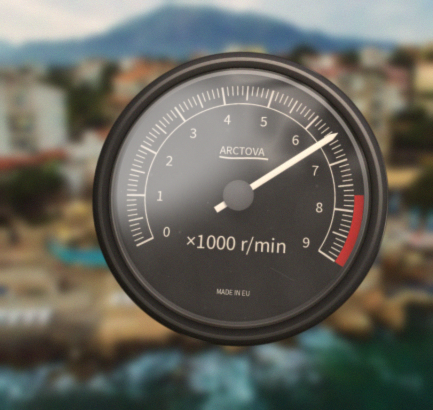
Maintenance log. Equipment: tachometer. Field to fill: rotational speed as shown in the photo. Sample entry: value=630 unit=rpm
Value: value=6500 unit=rpm
